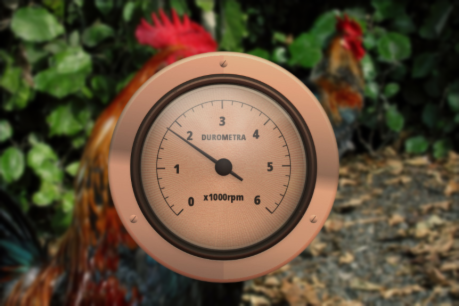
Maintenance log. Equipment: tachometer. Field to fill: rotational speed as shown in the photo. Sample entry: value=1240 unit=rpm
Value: value=1800 unit=rpm
